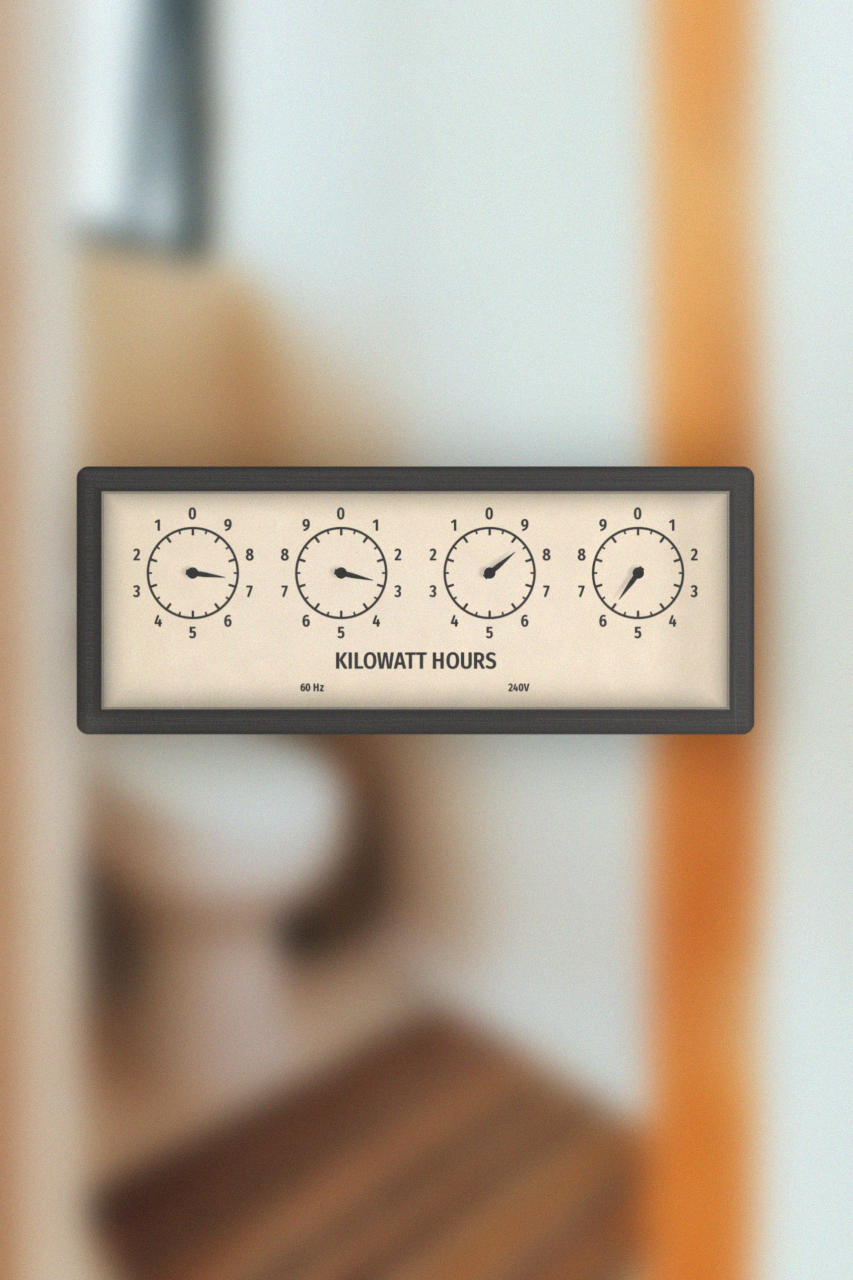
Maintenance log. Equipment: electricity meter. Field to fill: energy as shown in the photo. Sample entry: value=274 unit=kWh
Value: value=7286 unit=kWh
